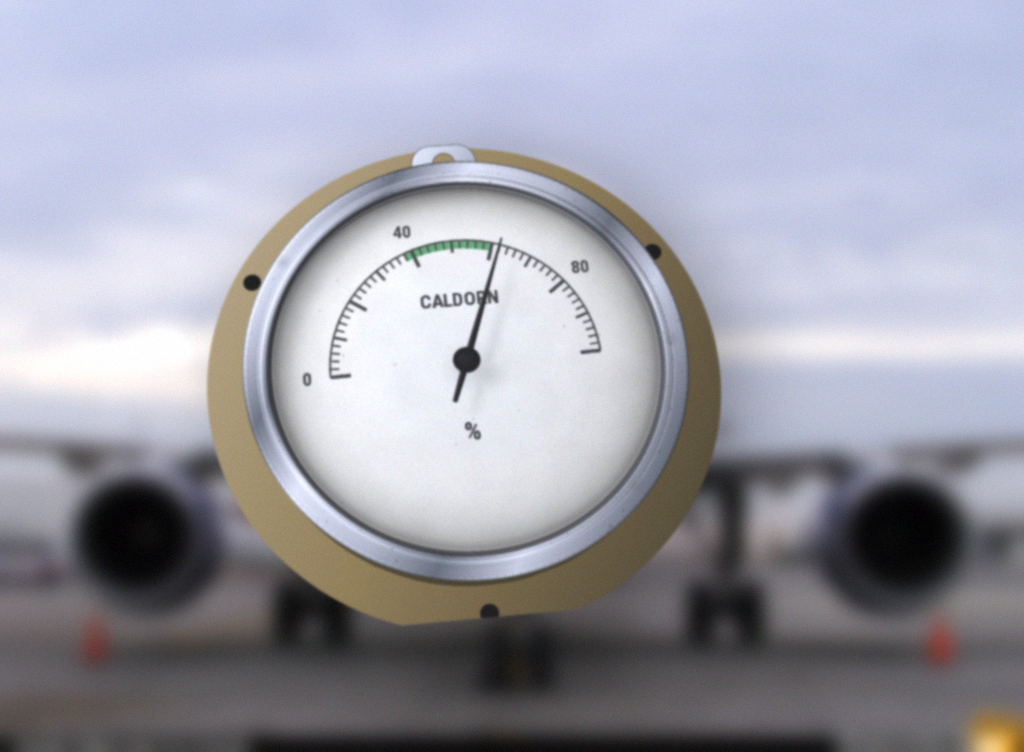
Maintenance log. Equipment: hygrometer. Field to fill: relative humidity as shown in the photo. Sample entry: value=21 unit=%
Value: value=62 unit=%
